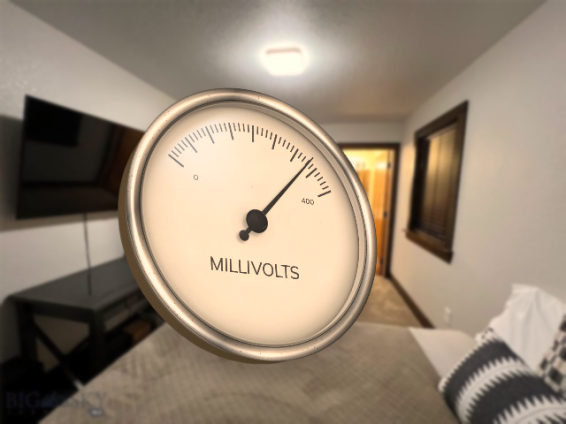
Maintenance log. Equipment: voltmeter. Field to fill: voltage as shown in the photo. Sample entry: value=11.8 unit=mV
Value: value=330 unit=mV
